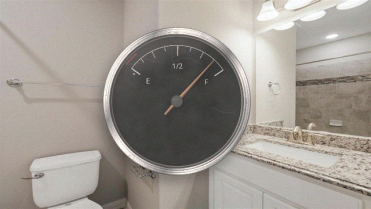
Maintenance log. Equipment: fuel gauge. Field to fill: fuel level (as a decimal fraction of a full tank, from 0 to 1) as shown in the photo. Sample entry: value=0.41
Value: value=0.875
